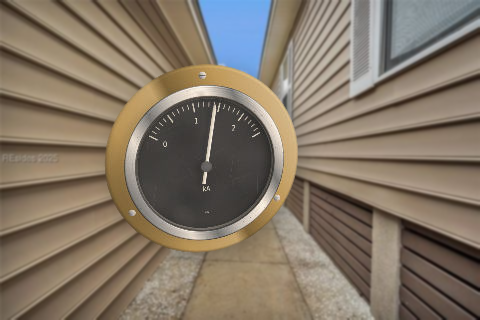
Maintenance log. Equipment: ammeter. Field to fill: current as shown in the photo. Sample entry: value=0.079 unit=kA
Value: value=1.4 unit=kA
